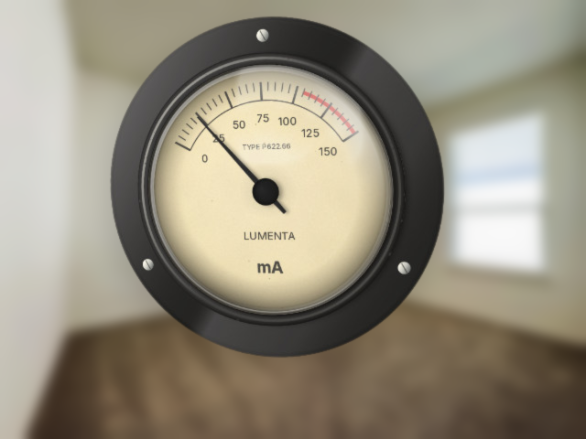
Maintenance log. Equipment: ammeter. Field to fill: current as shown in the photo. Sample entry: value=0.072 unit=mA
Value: value=25 unit=mA
